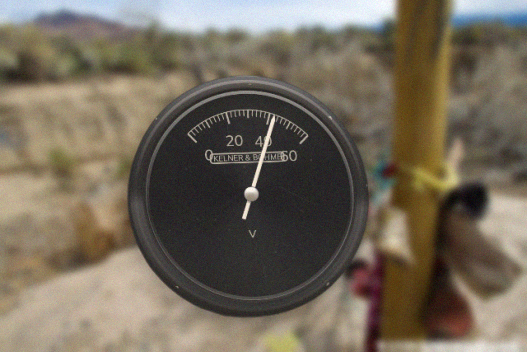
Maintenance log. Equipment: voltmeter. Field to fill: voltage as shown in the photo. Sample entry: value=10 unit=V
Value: value=42 unit=V
